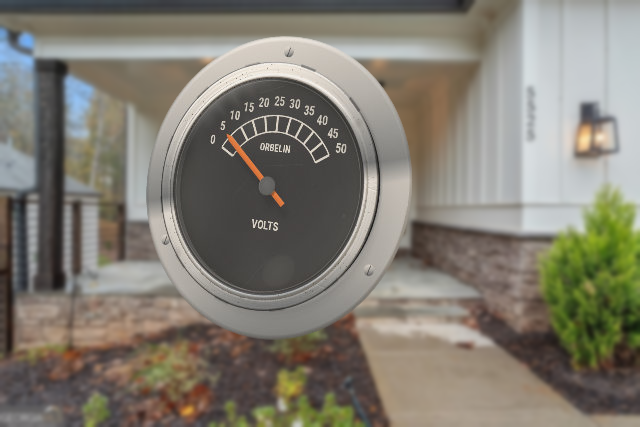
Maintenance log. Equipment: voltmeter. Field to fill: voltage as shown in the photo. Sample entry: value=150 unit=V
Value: value=5 unit=V
